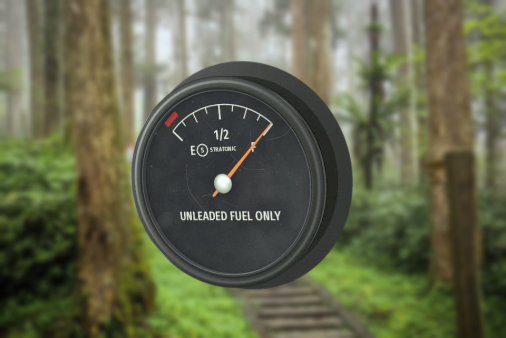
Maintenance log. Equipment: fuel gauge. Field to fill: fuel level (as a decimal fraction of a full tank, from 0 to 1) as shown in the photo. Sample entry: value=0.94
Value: value=1
